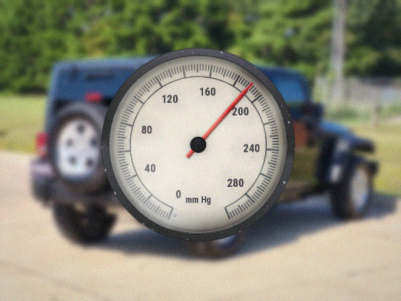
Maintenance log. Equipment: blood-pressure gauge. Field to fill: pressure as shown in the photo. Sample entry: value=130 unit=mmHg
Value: value=190 unit=mmHg
